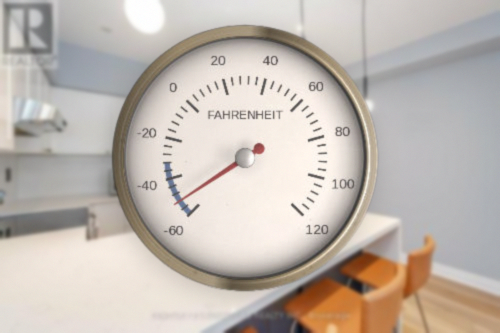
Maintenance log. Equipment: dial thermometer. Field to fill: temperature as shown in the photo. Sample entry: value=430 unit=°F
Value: value=-52 unit=°F
